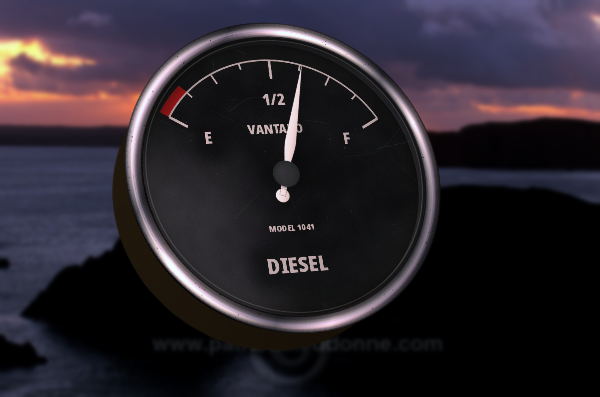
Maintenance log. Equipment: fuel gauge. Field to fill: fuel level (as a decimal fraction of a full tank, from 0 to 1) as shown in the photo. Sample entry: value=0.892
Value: value=0.625
